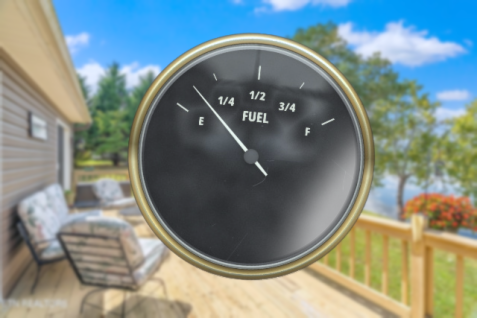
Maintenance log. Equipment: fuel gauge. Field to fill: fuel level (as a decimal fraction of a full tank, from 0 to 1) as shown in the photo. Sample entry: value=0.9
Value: value=0.125
